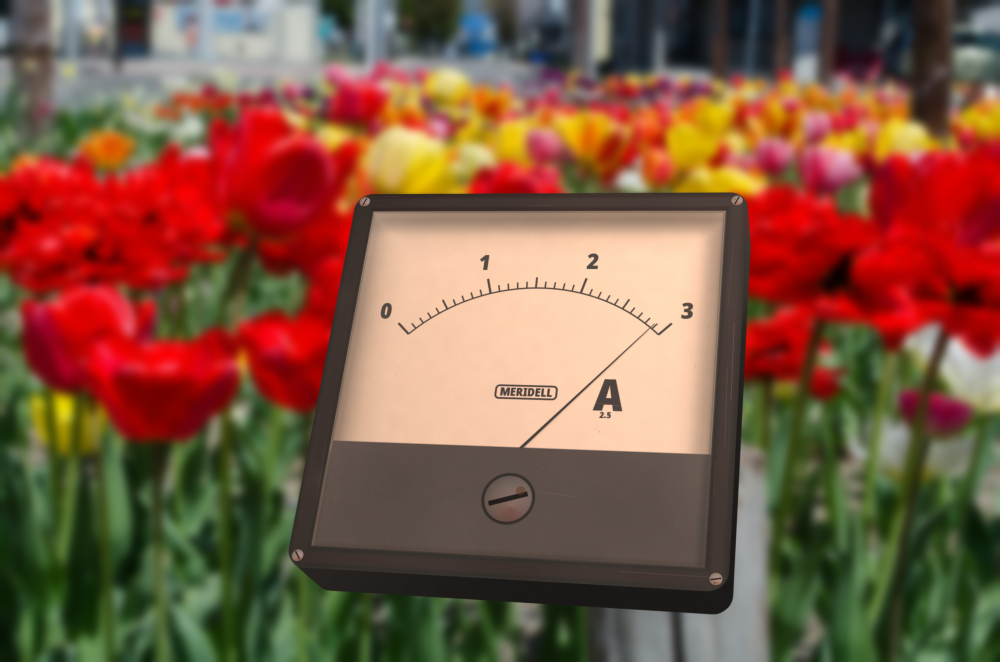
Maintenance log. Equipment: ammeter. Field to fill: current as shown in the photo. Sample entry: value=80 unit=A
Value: value=2.9 unit=A
